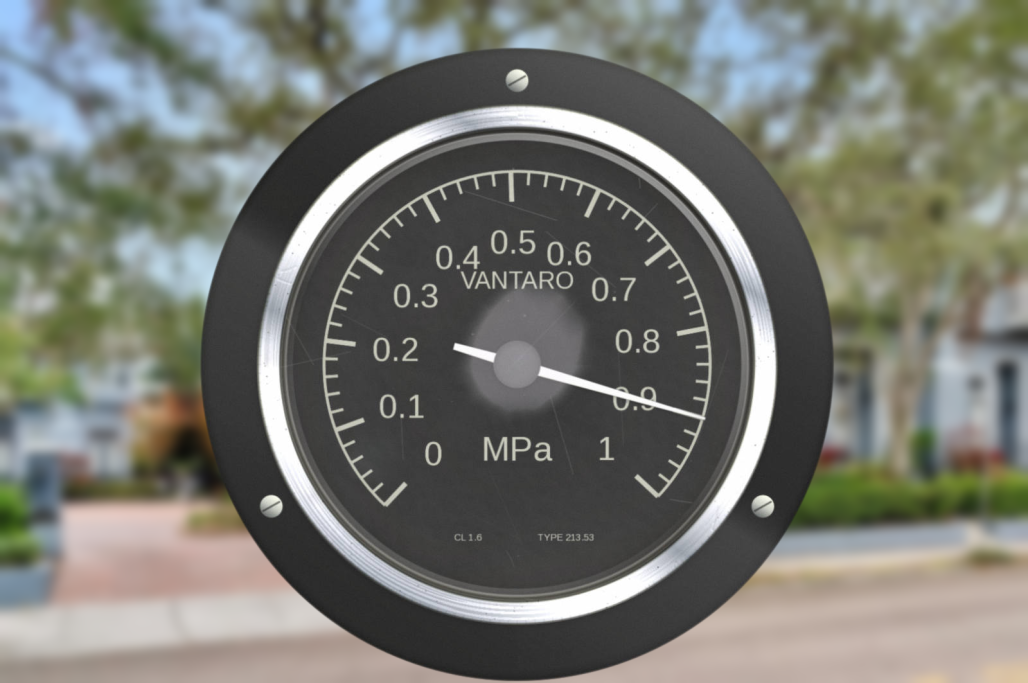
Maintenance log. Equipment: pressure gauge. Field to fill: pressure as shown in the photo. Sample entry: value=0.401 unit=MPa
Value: value=0.9 unit=MPa
